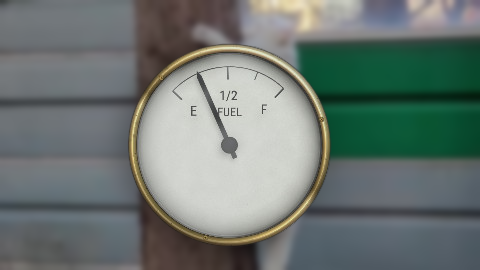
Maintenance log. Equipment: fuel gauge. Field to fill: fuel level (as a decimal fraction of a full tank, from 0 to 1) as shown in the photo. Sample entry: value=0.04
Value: value=0.25
